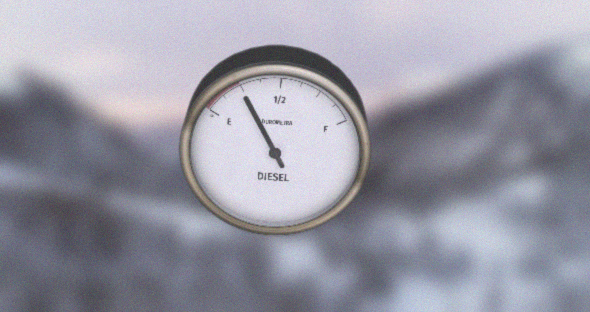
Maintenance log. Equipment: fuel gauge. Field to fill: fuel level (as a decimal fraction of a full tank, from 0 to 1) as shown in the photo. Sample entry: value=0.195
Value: value=0.25
